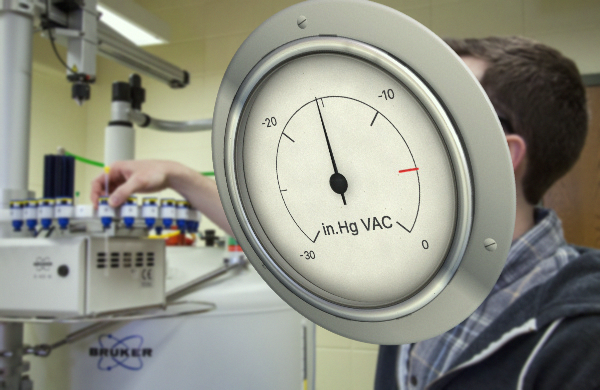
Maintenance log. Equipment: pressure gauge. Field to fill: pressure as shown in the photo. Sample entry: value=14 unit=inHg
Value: value=-15 unit=inHg
